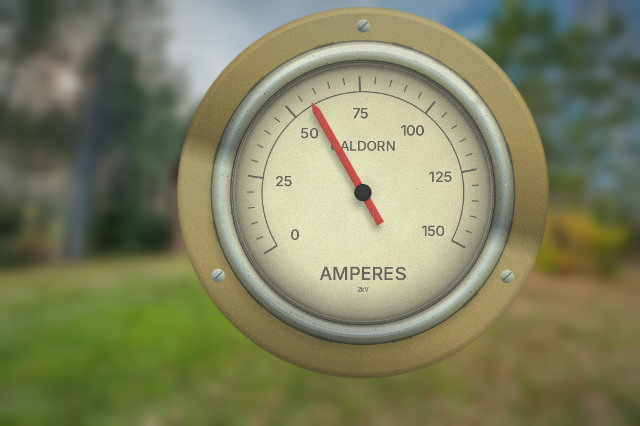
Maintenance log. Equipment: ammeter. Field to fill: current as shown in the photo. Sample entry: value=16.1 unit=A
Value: value=57.5 unit=A
